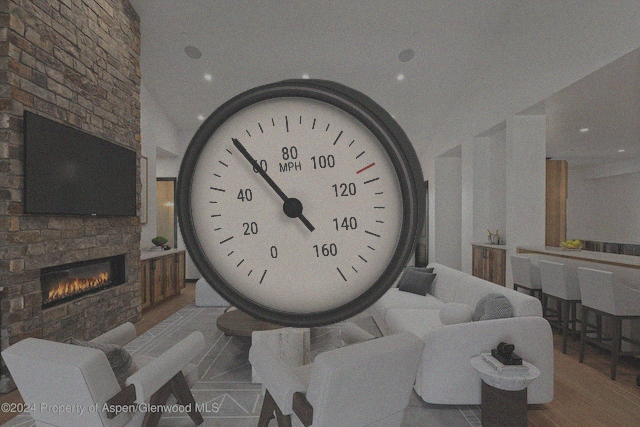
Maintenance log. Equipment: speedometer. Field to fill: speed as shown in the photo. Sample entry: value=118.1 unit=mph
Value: value=60 unit=mph
